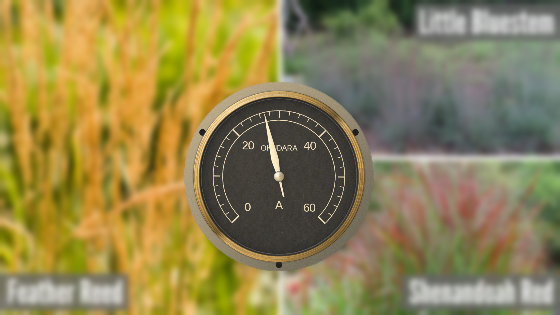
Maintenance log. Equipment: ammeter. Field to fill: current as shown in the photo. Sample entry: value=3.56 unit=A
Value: value=27 unit=A
